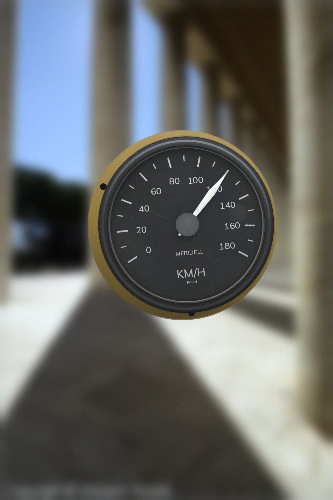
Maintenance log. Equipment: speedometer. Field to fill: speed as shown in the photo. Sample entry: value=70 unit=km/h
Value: value=120 unit=km/h
